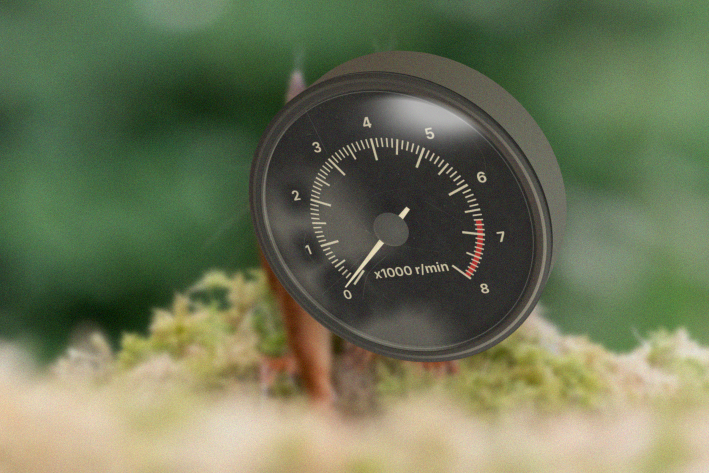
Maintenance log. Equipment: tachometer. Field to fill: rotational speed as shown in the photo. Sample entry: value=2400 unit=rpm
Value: value=100 unit=rpm
